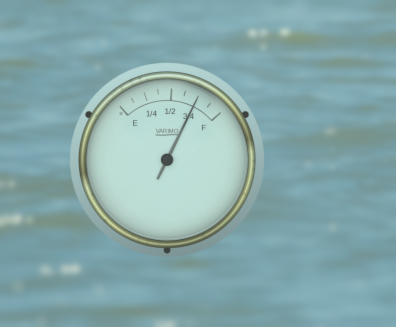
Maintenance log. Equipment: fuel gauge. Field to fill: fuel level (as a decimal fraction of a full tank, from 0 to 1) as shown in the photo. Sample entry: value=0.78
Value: value=0.75
